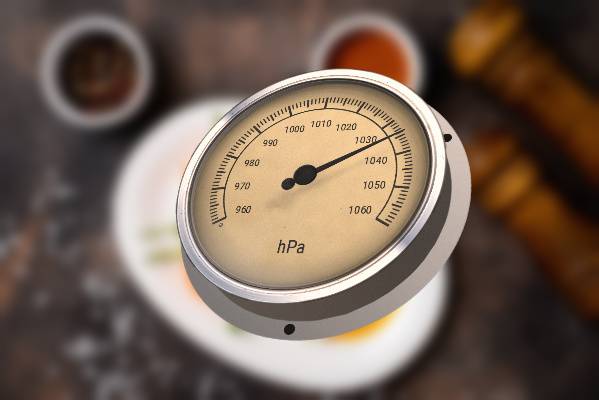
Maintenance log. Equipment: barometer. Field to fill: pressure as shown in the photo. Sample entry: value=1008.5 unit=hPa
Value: value=1035 unit=hPa
